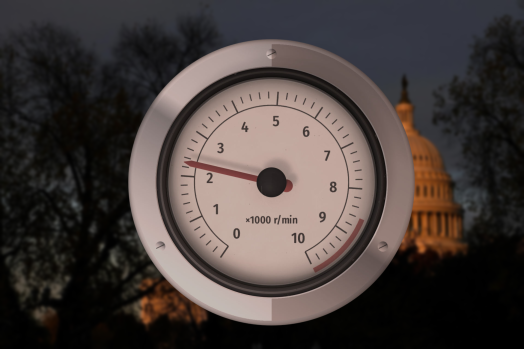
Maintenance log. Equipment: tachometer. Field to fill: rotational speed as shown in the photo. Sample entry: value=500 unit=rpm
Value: value=2300 unit=rpm
